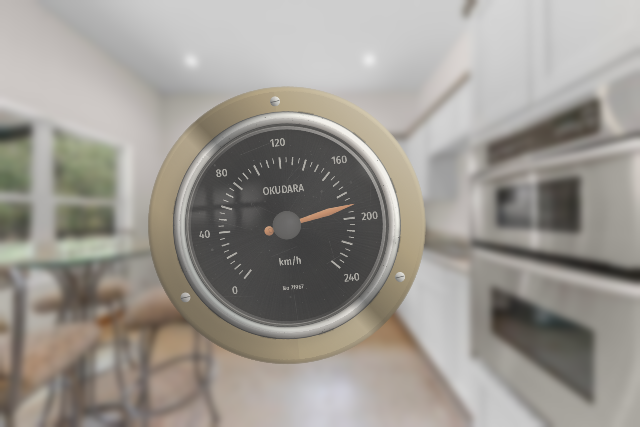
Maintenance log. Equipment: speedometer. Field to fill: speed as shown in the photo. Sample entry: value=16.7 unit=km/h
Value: value=190 unit=km/h
